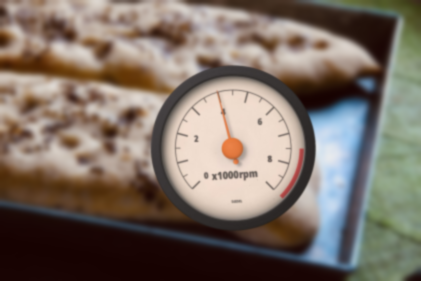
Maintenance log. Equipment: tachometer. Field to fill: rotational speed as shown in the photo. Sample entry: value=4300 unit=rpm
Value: value=4000 unit=rpm
